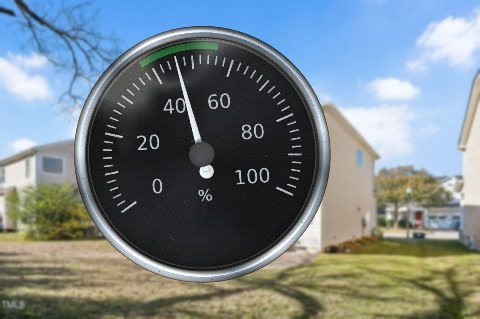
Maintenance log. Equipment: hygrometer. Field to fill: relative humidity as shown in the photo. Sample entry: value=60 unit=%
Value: value=46 unit=%
